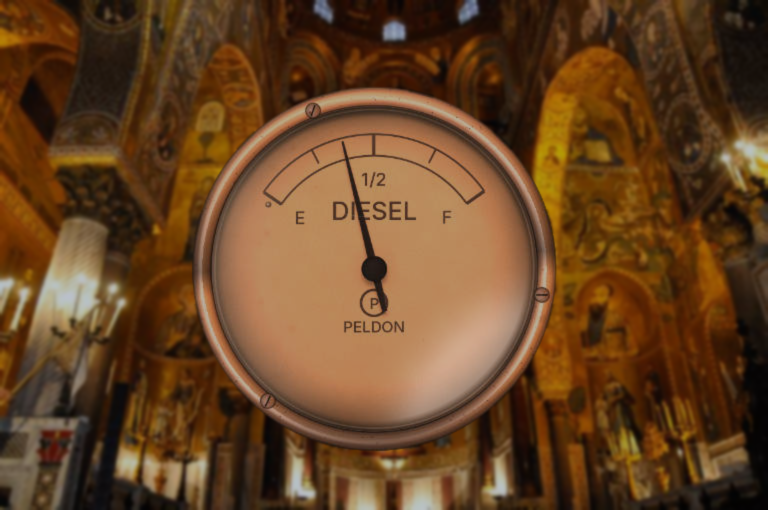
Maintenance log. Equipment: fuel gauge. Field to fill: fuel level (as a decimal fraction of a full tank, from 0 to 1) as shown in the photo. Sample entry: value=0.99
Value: value=0.375
